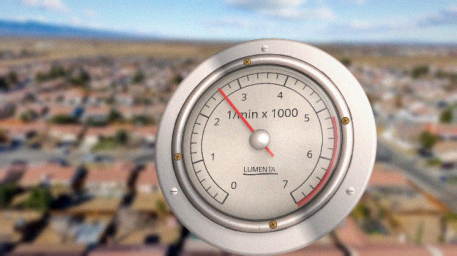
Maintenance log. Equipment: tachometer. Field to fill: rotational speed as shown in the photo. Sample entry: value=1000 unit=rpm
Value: value=2600 unit=rpm
